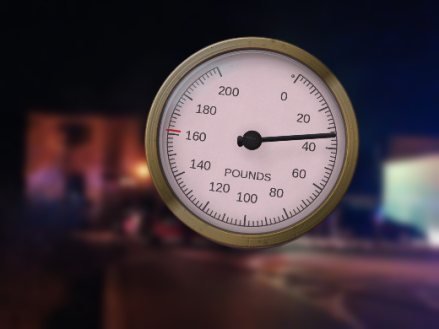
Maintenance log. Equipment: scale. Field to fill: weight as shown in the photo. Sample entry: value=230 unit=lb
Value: value=34 unit=lb
